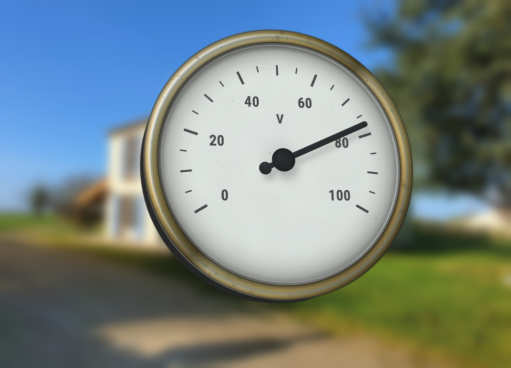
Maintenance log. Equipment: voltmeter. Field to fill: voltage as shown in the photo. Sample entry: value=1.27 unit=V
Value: value=77.5 unit=V
